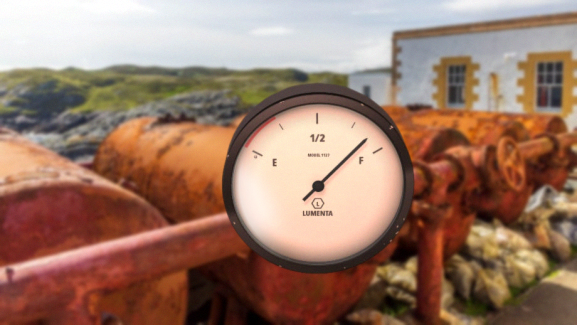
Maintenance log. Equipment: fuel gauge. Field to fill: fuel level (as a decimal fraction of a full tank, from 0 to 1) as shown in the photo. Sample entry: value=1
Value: value=0.875
